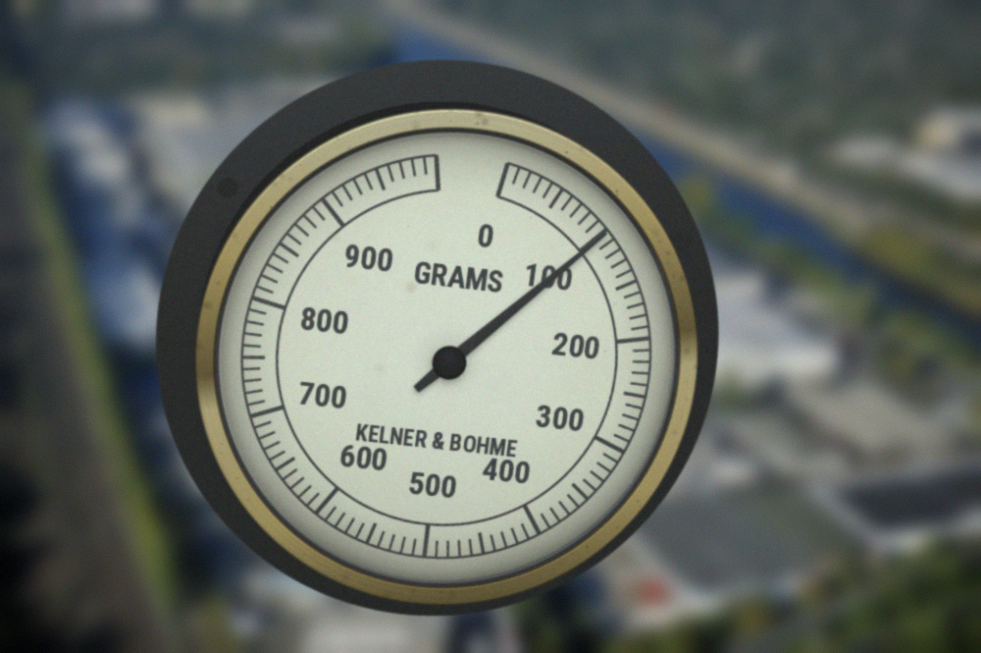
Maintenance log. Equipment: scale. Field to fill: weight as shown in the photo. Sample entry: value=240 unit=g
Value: value=100 unit=g
